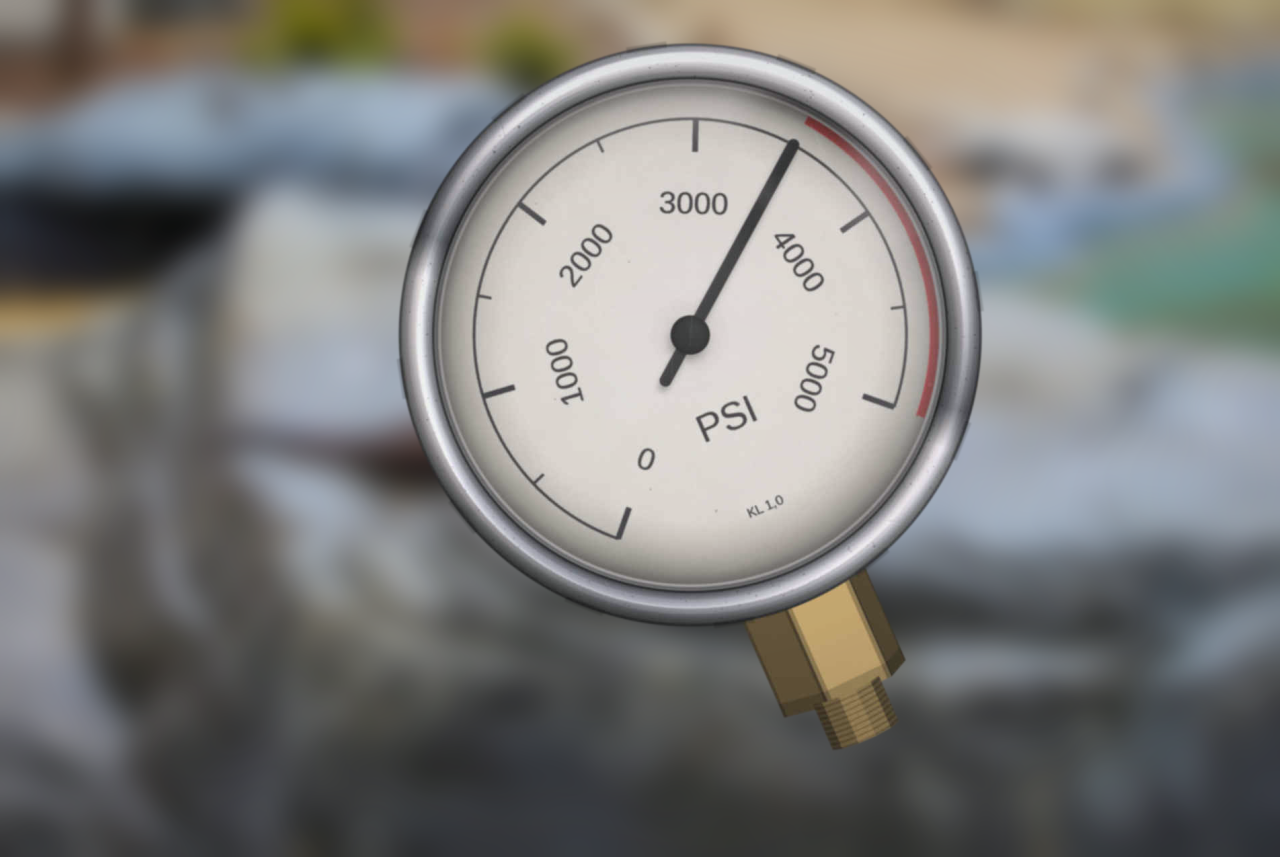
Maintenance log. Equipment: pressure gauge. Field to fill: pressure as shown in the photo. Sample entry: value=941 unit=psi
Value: value=3500 unit=psi
